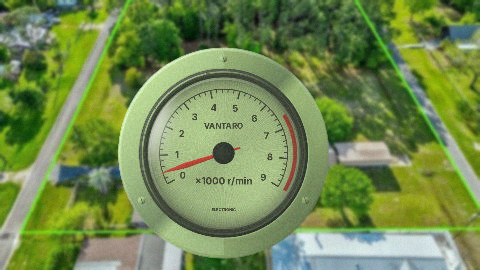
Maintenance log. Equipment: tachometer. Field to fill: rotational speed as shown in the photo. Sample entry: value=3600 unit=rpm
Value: value=400 unit=rpm
